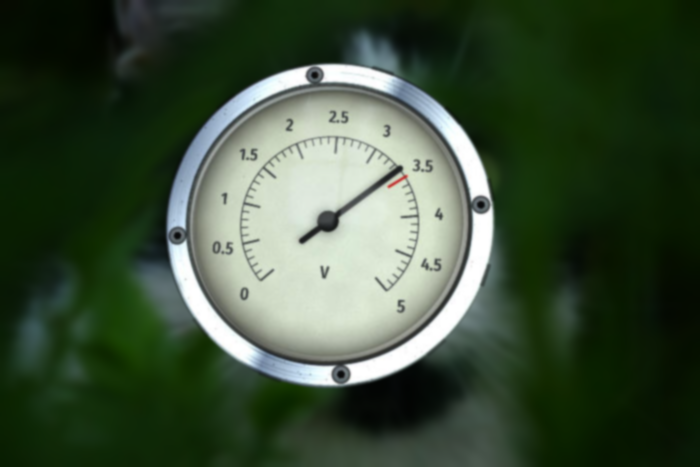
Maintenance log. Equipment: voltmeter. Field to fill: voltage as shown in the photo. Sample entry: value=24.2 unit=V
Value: value=3.4 unit=V
